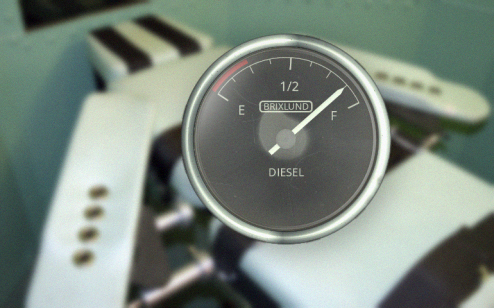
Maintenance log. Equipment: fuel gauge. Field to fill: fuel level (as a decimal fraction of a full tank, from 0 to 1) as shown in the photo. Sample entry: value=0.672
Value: value=0.875
